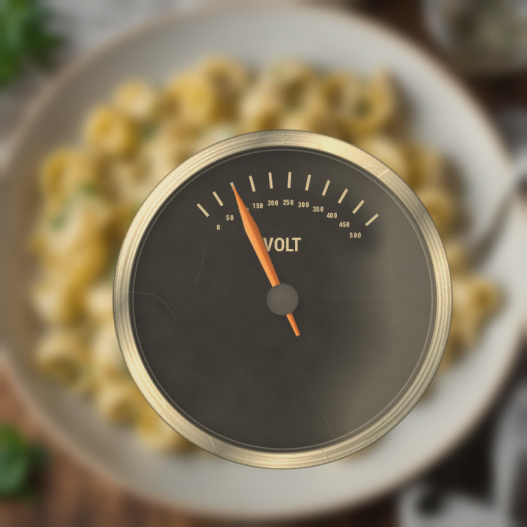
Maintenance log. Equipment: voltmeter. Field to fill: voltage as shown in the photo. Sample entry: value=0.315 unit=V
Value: value=100 unit=V
